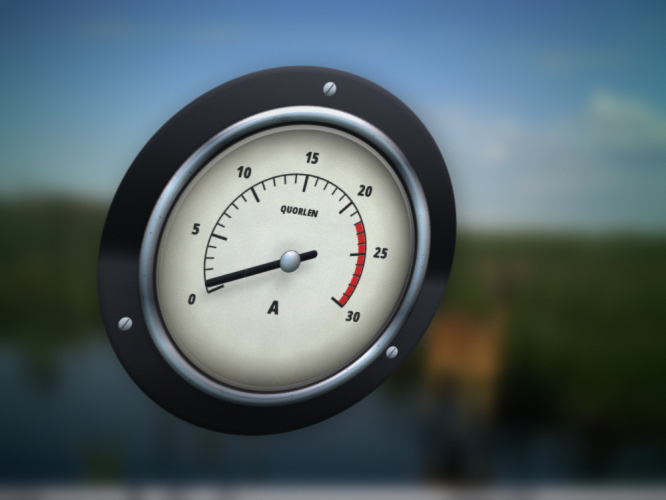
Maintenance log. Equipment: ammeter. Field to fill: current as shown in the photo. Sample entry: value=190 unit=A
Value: value=1 unit=A
